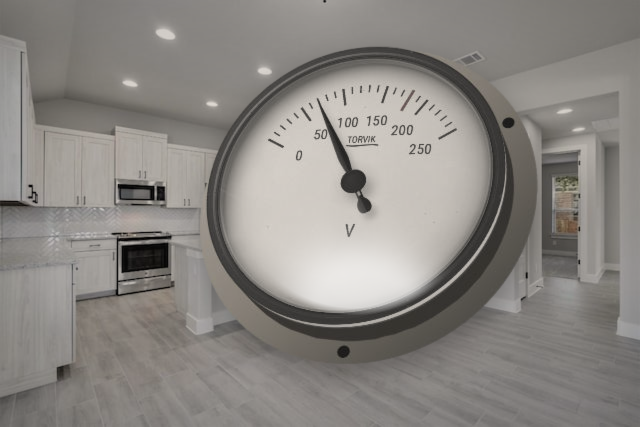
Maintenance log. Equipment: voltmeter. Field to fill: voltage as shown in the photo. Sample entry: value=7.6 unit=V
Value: value=70 unit=V
